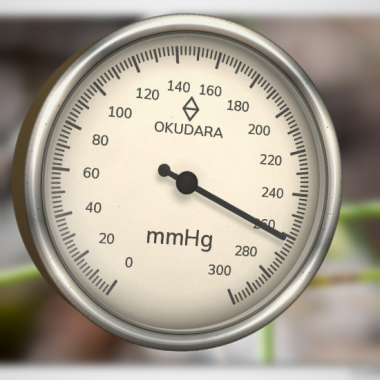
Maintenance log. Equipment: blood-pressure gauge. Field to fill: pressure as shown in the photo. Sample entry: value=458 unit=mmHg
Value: value=262 unit=mmHg
